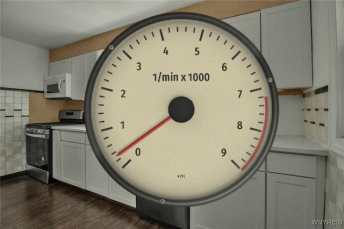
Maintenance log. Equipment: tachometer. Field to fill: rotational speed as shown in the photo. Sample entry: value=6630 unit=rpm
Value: value=300 unit=rpm
